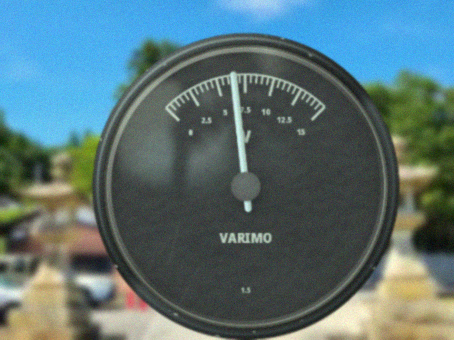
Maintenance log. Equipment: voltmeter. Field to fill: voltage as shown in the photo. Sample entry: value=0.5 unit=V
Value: value=6.5 unit=V
